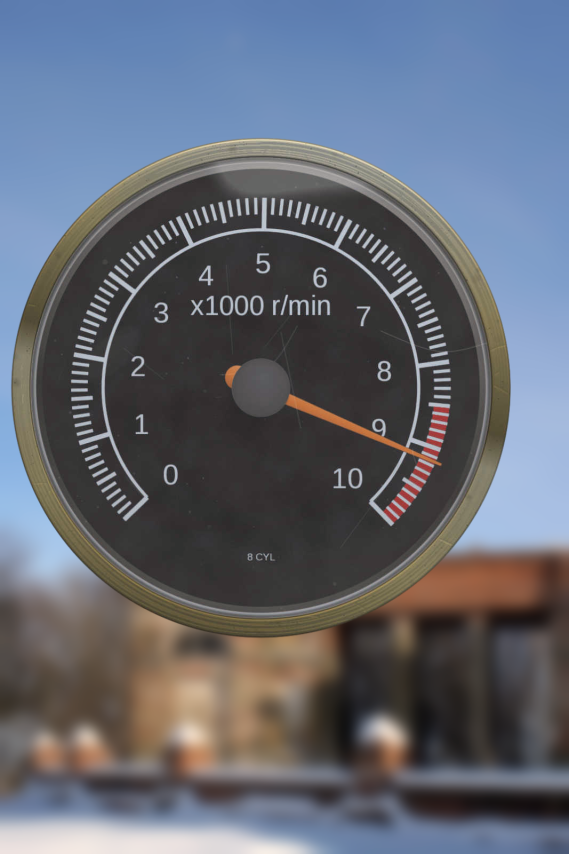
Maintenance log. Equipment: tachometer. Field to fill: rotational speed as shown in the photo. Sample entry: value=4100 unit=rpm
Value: value=9150 unit=rpm
